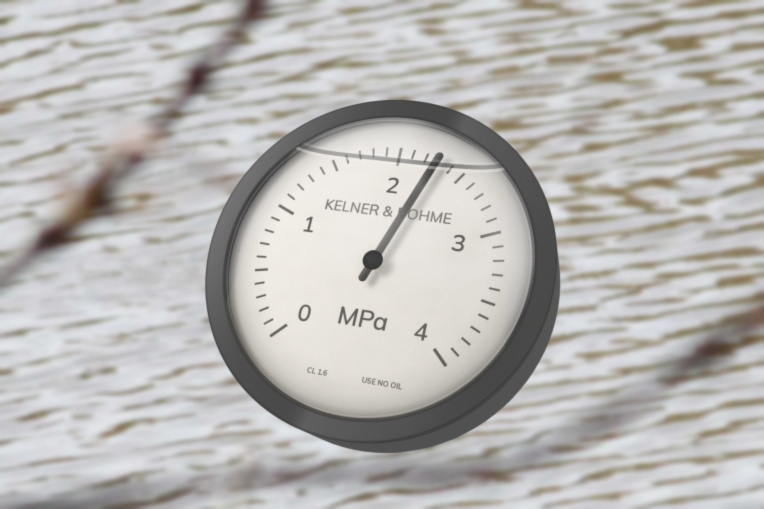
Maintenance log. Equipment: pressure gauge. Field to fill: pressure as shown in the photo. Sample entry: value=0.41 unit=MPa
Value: value=2.3 unit=MPa
